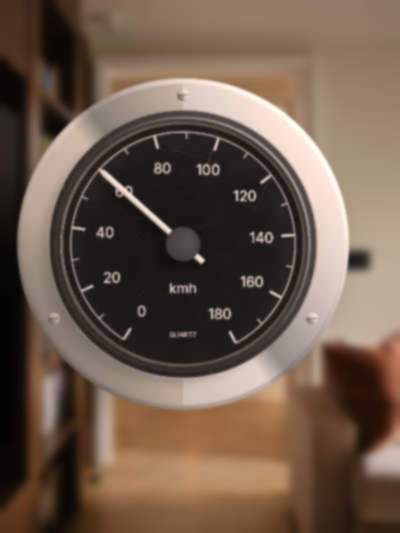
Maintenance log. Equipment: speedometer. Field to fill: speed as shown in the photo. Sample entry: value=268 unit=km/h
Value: value=60 unit=km/h
